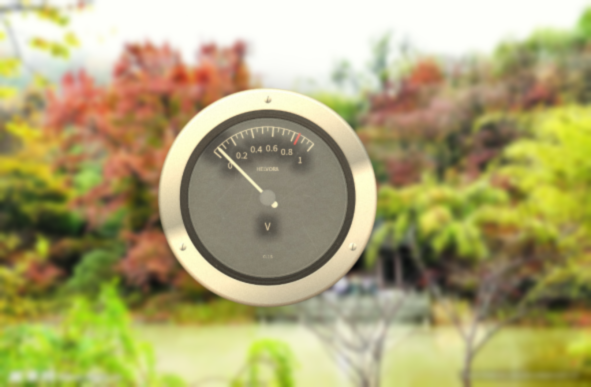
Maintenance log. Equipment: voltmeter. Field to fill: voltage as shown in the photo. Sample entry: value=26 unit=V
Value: value=0.05 unit=V
